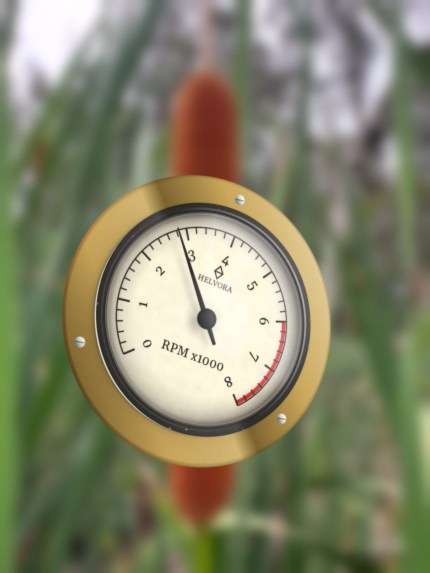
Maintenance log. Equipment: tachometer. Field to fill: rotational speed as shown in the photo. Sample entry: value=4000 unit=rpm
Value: value=2800 unit=rpm
